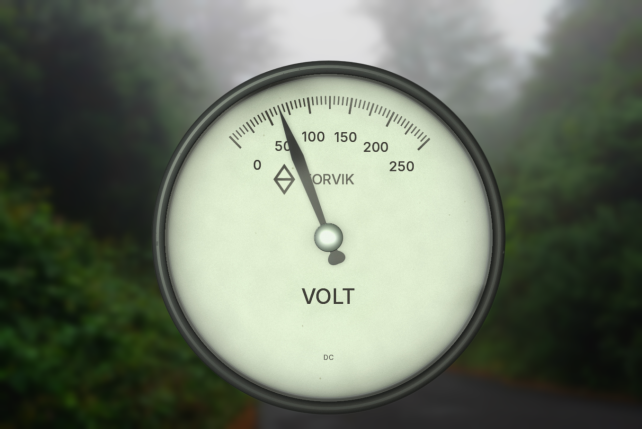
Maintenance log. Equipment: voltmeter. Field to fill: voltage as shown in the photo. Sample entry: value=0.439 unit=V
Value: value=65 unit=V
